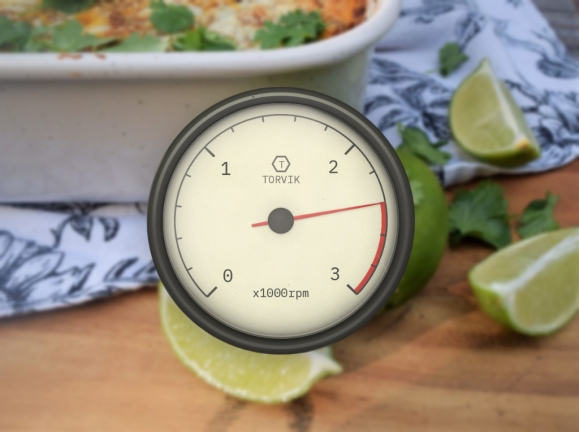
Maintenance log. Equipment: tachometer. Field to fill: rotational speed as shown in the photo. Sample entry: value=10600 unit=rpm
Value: value=2400 unit=rpm
